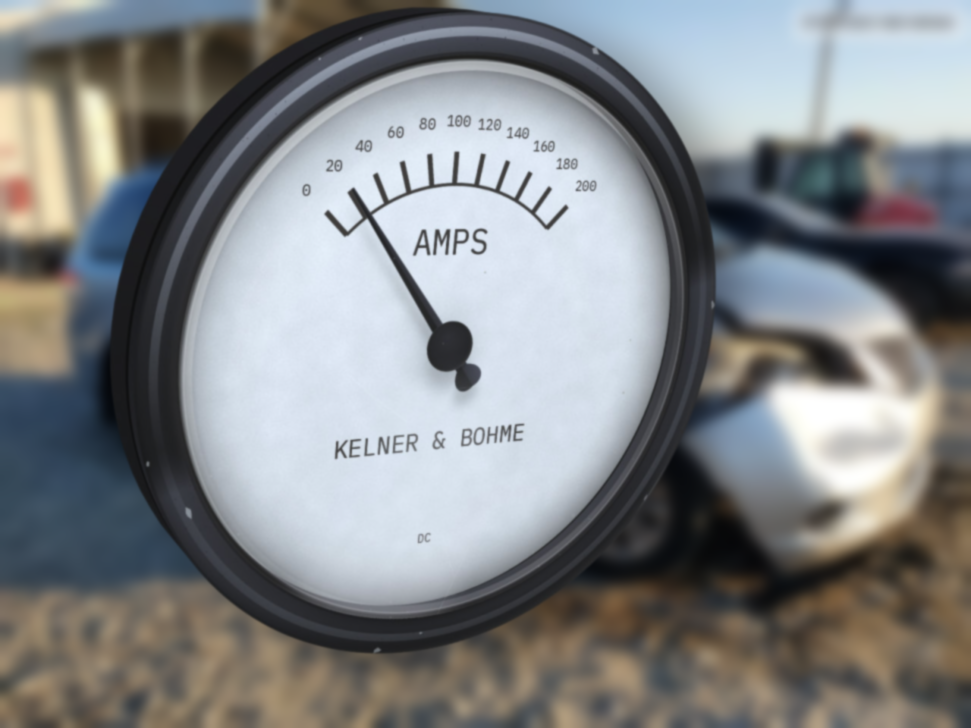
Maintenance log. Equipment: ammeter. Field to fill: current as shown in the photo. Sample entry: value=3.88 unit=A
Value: value=20 unit=A
